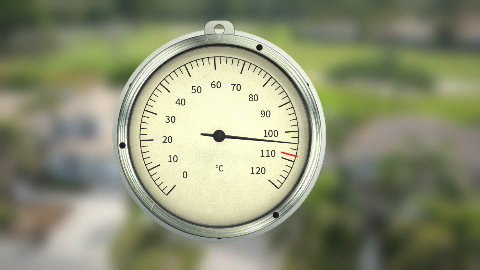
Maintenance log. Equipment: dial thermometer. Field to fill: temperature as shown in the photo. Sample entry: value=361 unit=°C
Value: value=104 unit=°C
